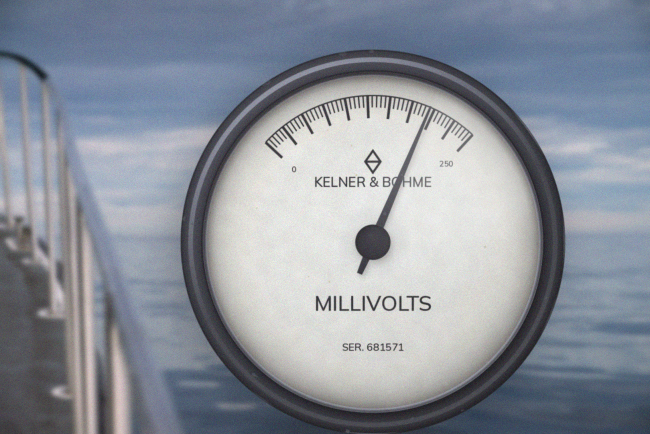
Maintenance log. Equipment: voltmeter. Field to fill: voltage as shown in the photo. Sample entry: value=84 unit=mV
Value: value=195 unit=mV
